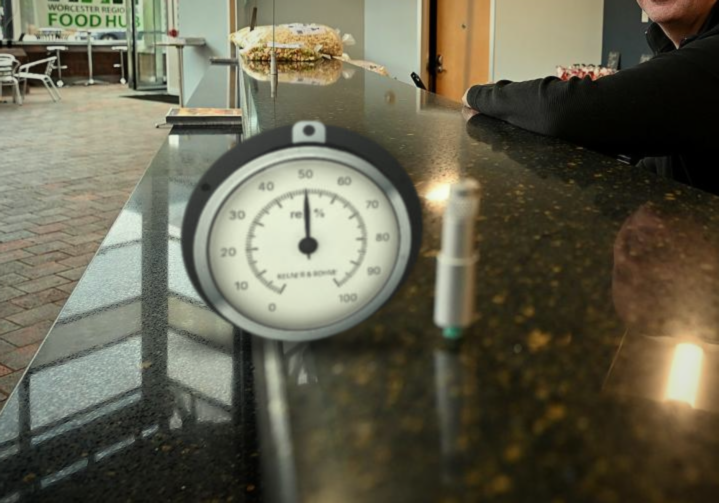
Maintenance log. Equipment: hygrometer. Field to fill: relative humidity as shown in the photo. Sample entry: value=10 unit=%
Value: value=50 unit=%
